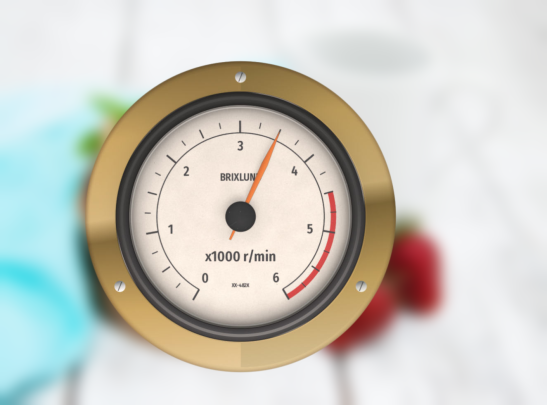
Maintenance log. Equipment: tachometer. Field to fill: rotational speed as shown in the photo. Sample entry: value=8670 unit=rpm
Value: value=3500 unit=rpm
